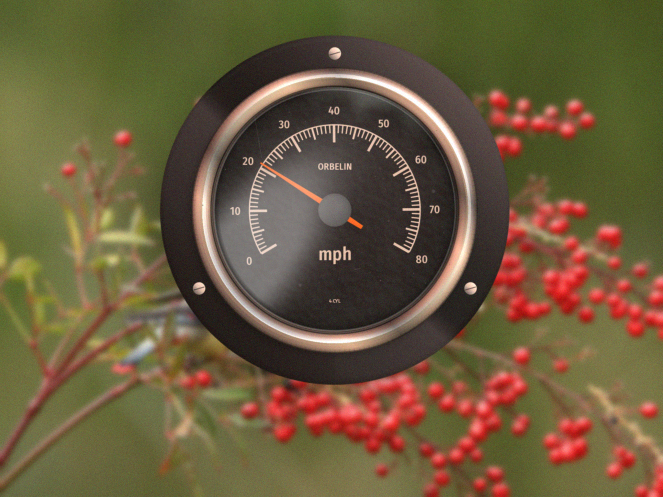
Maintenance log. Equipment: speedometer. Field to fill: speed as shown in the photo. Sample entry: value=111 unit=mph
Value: value=21 unit=mph
